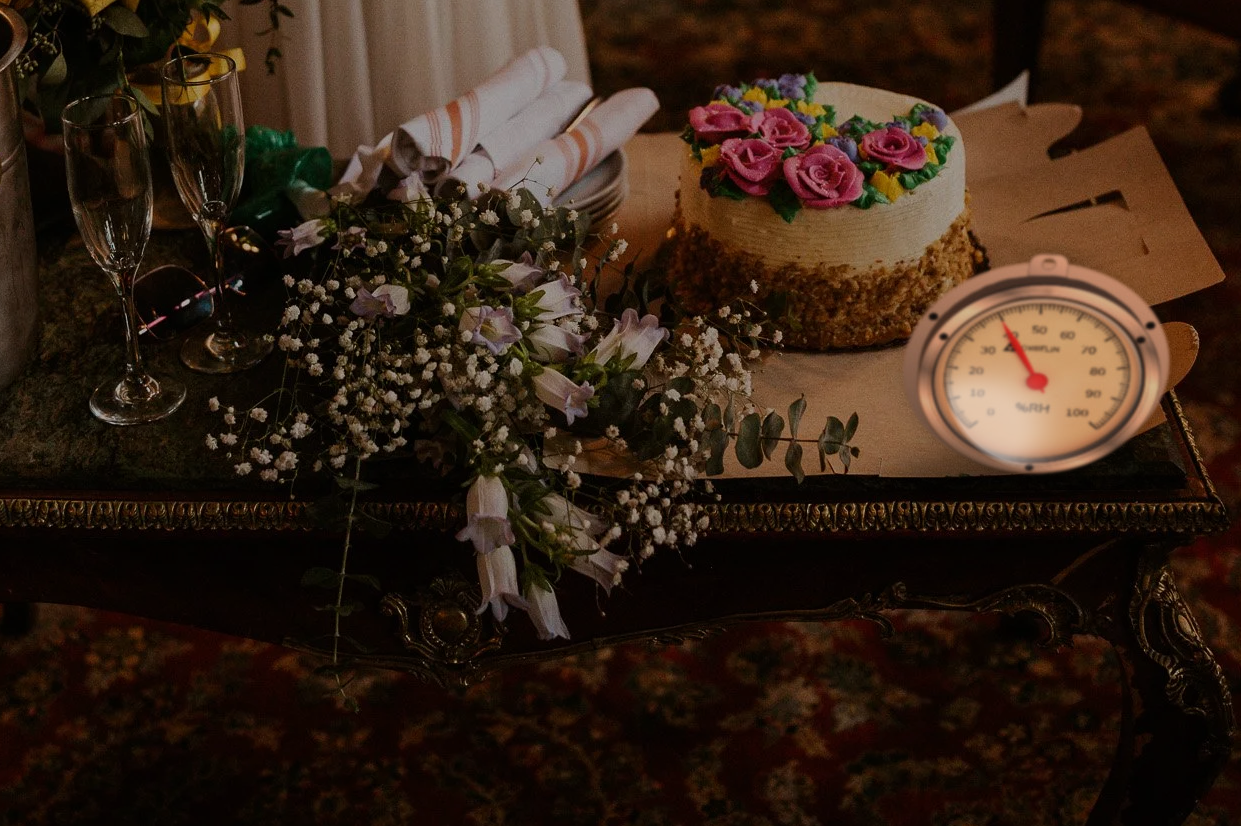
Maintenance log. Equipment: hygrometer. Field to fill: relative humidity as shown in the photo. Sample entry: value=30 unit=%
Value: value=40 unit=%
